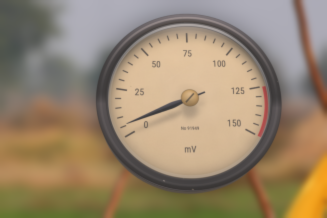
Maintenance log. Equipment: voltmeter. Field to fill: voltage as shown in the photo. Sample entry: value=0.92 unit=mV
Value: value=5 unit=mV
